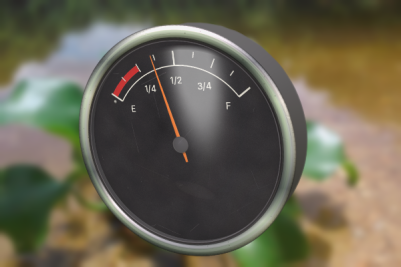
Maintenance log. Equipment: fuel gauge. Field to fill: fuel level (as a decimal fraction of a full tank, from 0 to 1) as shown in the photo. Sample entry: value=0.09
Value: value=0.375
